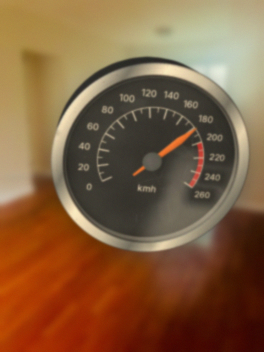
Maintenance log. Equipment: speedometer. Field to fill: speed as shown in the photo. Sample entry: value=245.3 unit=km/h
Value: value=180 unit=km/h
